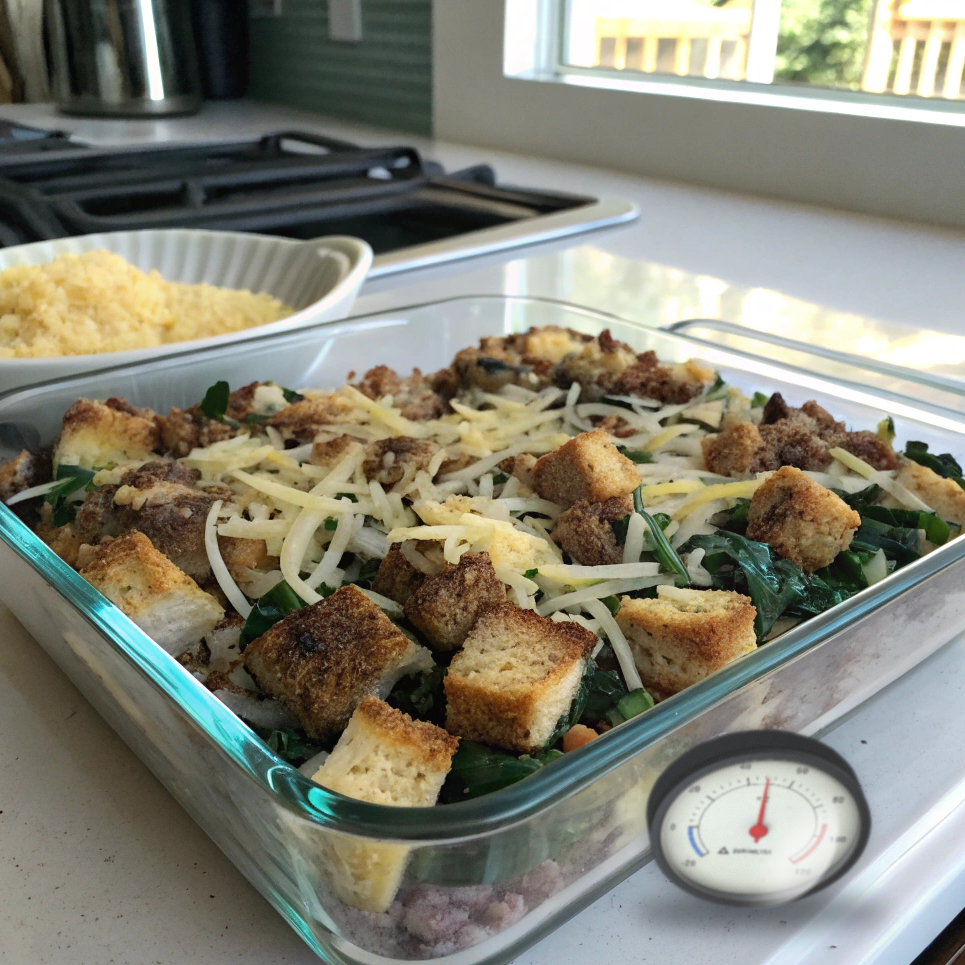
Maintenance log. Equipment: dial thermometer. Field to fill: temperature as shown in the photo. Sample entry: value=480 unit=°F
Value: value=48 unit=°F
